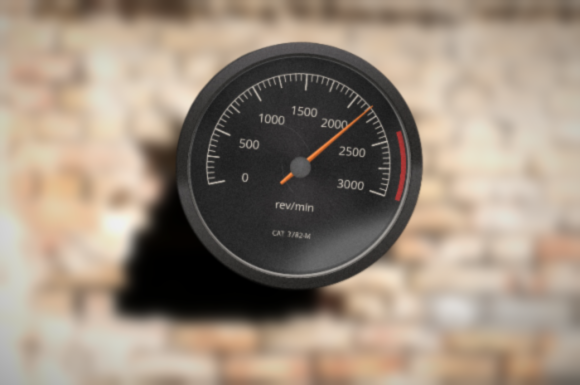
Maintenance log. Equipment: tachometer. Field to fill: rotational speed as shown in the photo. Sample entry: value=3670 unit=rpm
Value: value=2150 unit=rpm
